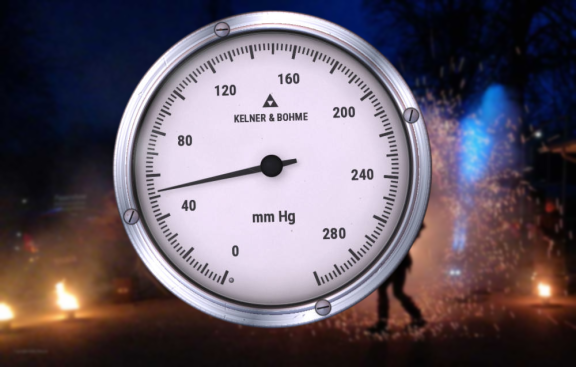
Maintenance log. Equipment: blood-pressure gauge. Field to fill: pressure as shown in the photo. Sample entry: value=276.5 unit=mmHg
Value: value=52 unit=mmHg
